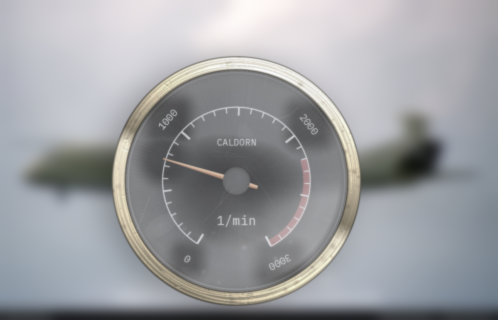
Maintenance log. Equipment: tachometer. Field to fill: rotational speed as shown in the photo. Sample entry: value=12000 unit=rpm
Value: value=750 unit=rpm
